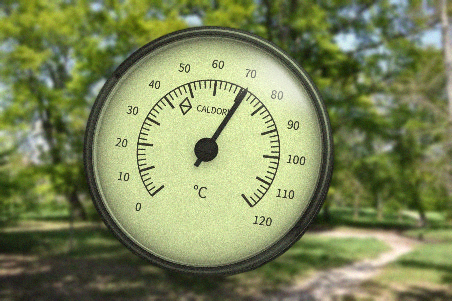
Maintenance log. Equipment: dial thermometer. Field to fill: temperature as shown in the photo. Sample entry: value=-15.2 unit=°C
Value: value=72 unit=°C
